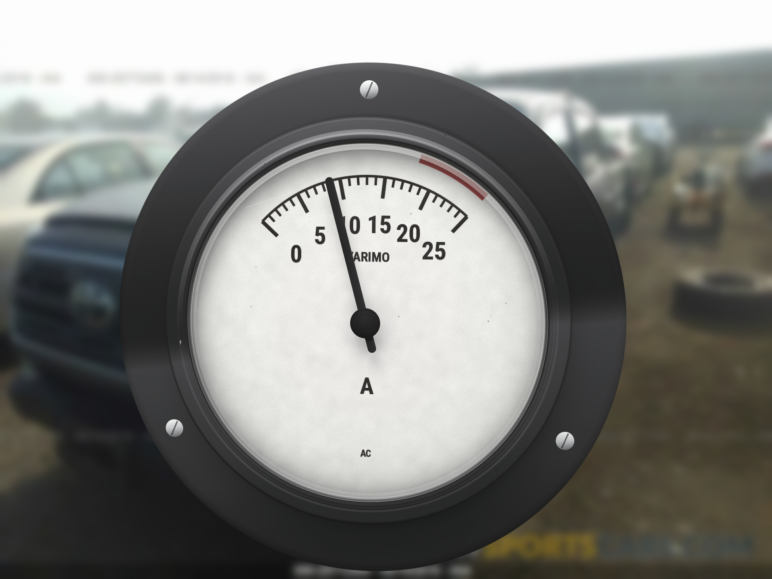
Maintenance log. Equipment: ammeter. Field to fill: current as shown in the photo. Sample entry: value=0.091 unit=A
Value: value=9 unit=A
